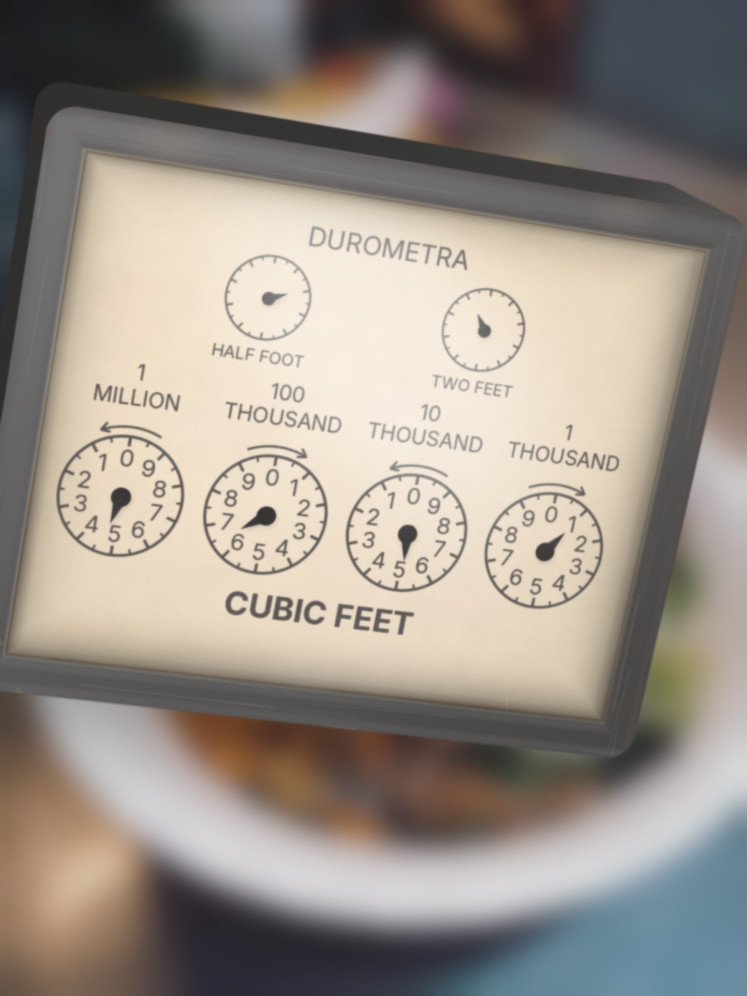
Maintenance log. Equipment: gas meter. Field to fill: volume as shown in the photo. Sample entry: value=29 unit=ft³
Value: value=465100 unit=ft³
